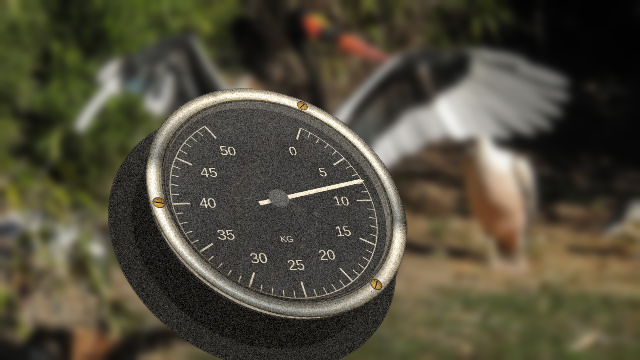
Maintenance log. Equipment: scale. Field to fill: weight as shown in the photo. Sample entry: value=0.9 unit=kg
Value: value=8 unit=kg
